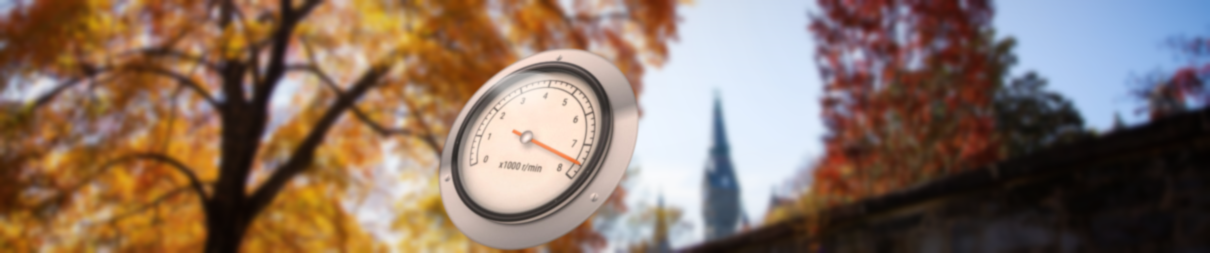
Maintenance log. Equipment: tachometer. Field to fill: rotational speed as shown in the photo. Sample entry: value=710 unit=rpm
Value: value=7600 unit=rpm
